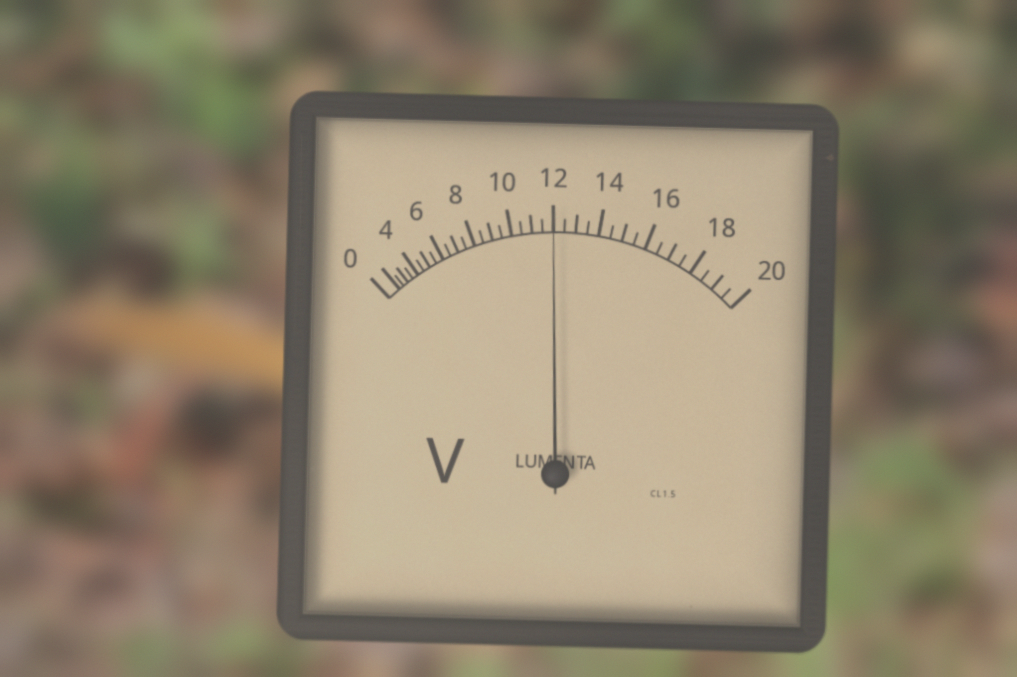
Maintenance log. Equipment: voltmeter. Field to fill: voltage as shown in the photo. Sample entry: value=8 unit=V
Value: value=12 unit=V
